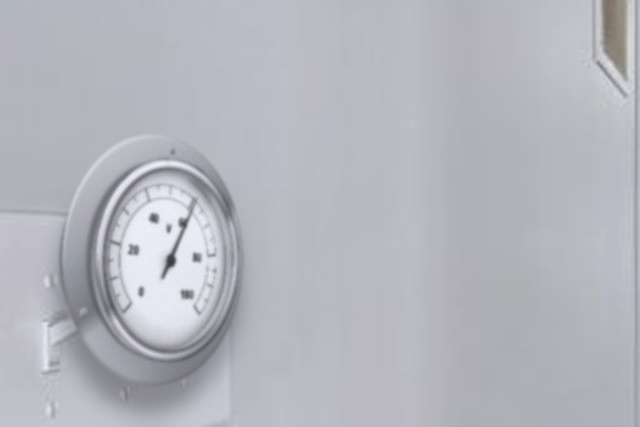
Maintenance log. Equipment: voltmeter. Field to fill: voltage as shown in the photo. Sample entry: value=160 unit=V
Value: value=60 unit=V
